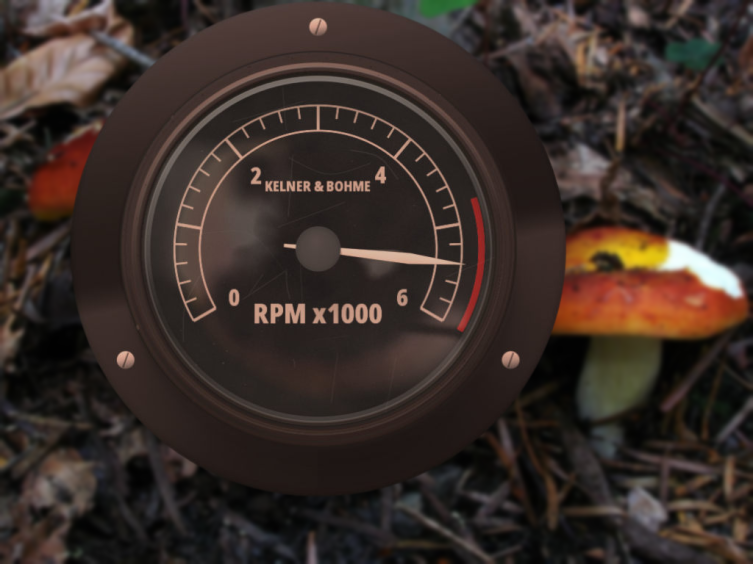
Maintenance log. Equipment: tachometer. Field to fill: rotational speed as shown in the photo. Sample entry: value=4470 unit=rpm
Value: value=5400 unit=rpm
